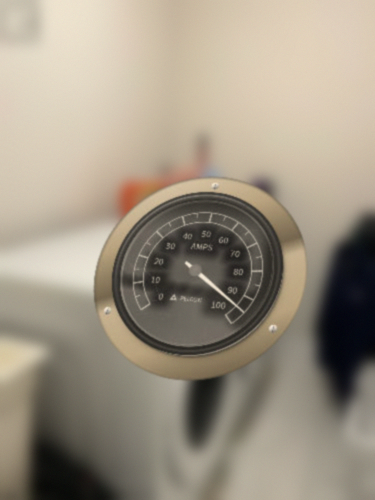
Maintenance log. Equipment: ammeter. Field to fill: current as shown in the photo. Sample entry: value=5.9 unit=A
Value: value=95 unit=A
